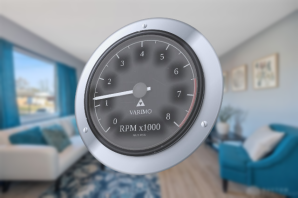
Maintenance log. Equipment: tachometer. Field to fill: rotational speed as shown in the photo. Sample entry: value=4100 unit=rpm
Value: value=1250 unit=rpm
